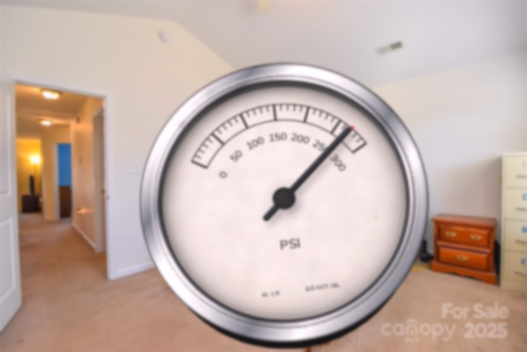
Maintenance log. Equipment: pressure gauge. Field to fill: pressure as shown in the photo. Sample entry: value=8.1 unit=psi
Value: value=270 unit=psi
